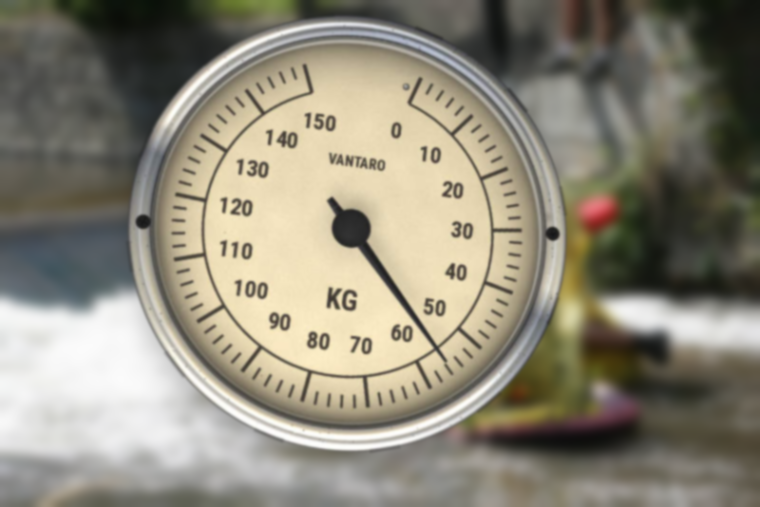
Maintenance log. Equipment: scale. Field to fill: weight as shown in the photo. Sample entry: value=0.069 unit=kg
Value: value=56 unit=kg
